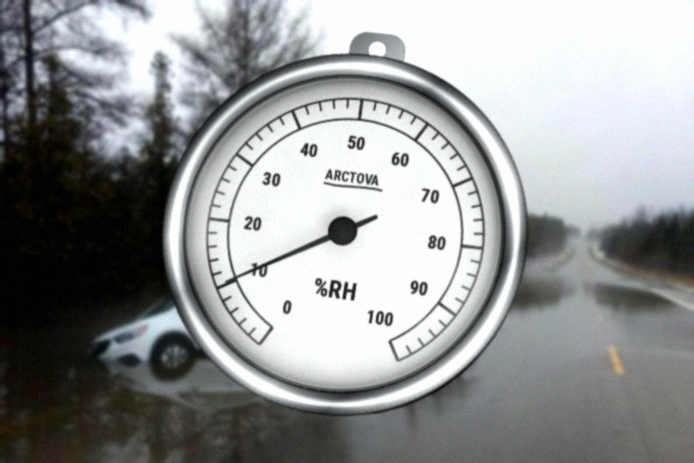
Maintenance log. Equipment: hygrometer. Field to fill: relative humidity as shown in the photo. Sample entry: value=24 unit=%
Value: value=10 unit=%
